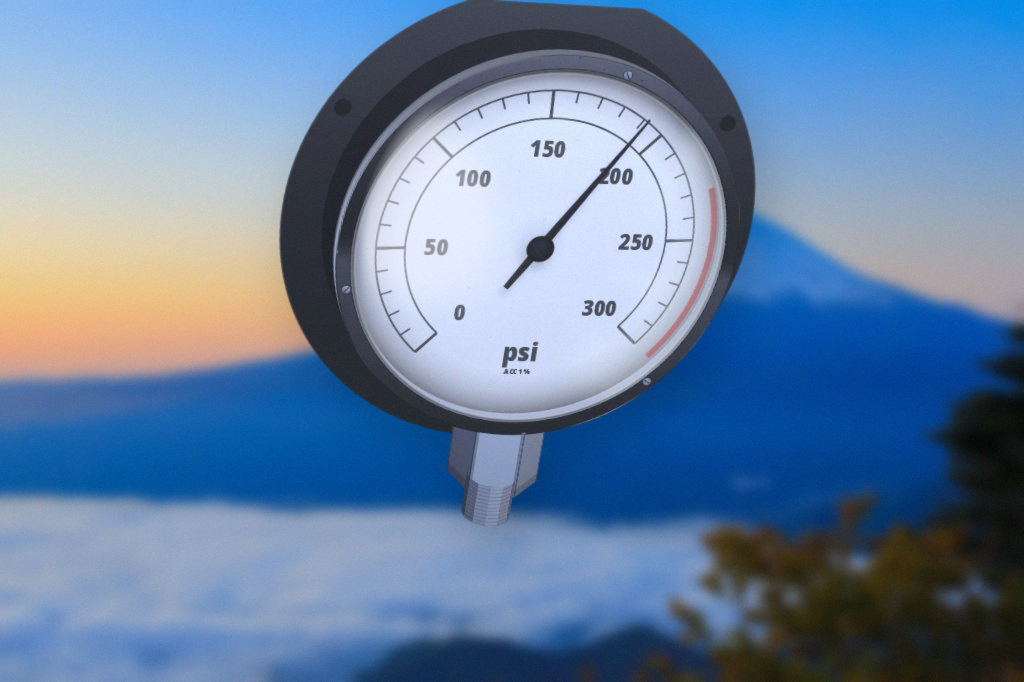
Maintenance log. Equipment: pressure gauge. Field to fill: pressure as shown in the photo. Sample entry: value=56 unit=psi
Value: value=190 unit=psi
